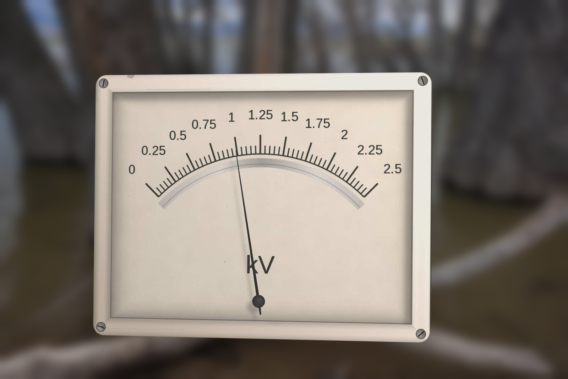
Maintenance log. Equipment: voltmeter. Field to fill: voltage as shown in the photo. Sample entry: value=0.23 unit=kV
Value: value=1 unit=kV
